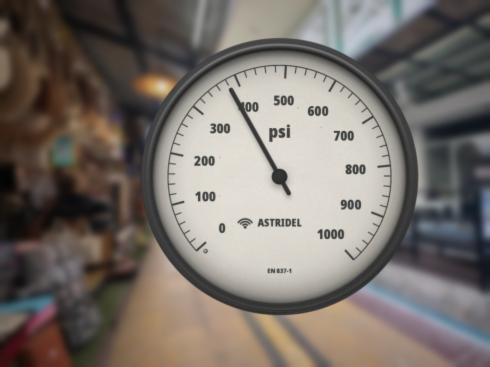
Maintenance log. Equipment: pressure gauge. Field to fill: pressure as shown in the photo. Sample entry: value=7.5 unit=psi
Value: value=380 unit=psi
